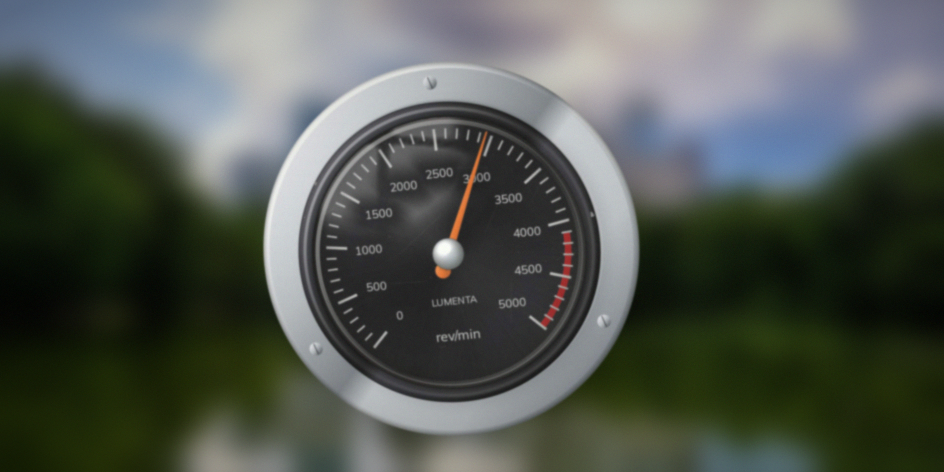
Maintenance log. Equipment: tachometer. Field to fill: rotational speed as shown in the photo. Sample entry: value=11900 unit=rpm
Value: value=2950 unit=rpm
